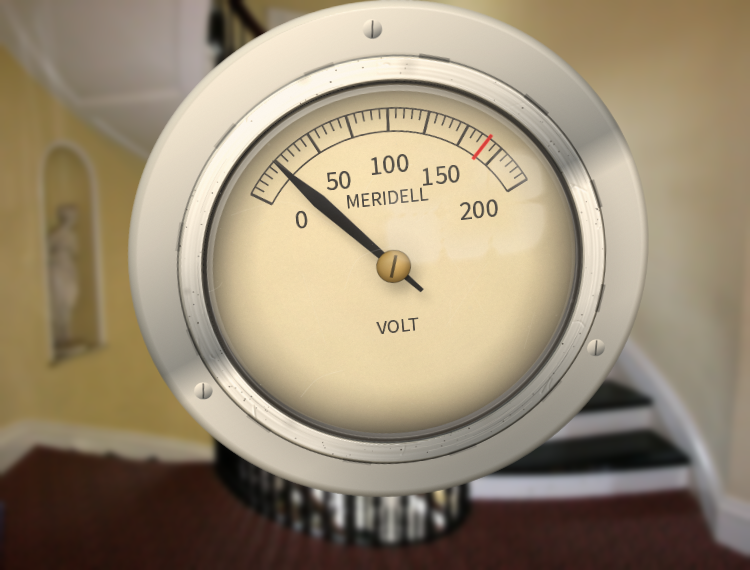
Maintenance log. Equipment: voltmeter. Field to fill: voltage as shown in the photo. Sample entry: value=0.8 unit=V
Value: value=25 unit=V
